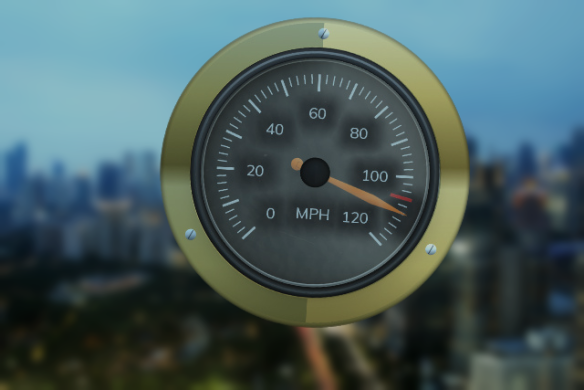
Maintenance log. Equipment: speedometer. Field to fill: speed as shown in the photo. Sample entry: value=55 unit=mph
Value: value=110 unit=mph
